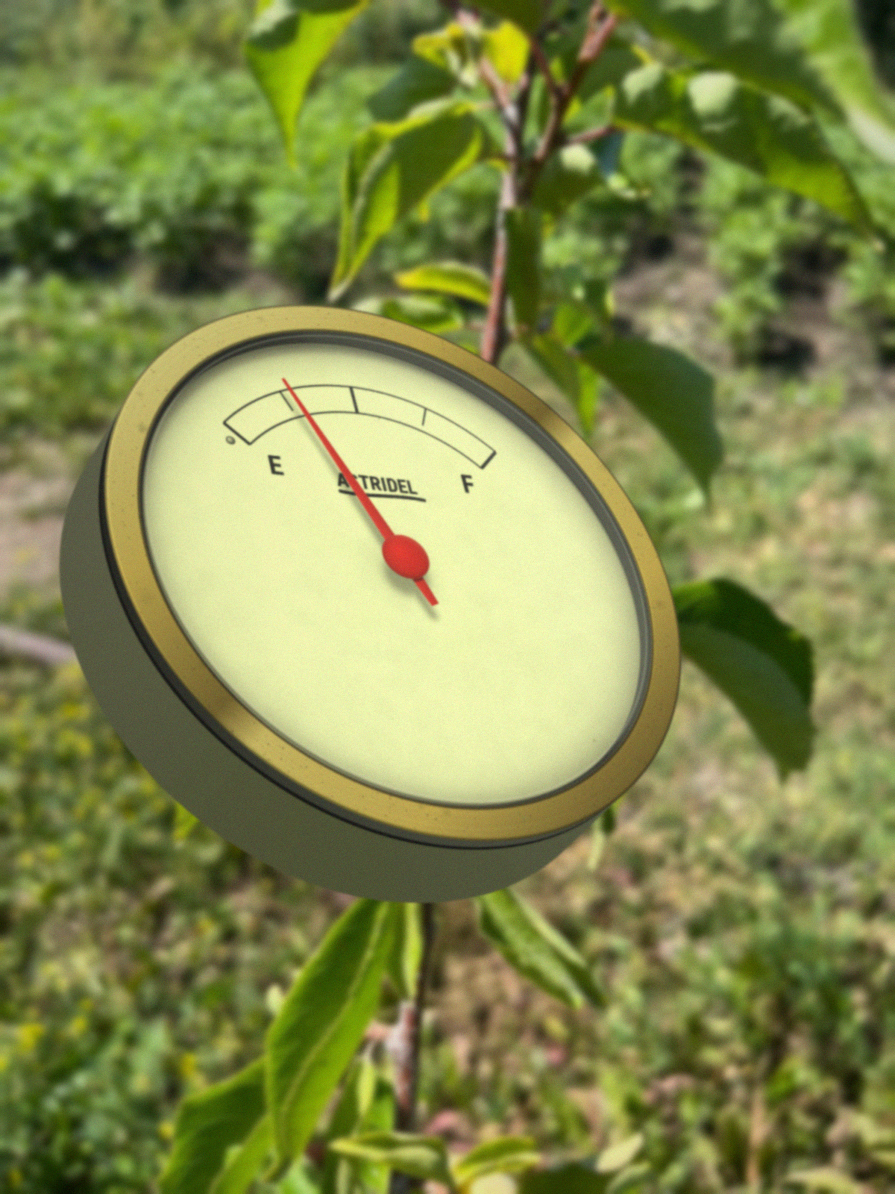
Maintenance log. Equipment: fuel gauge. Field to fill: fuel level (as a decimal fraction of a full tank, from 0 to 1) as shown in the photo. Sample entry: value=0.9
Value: value=0.25
